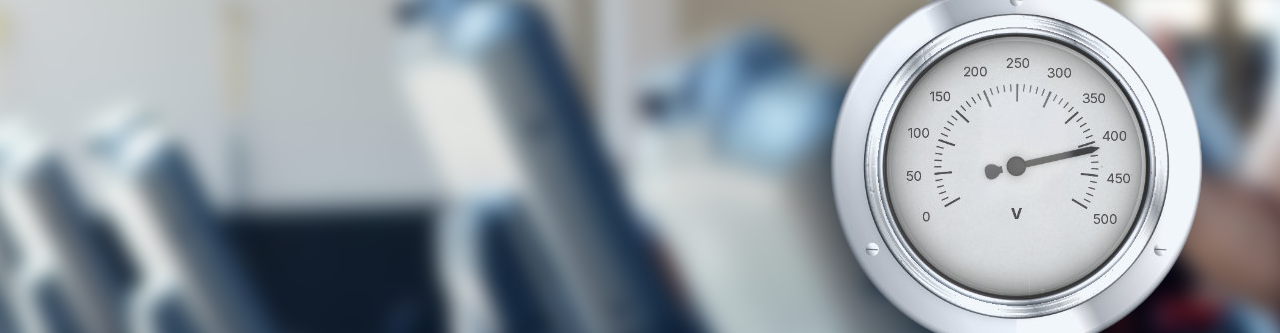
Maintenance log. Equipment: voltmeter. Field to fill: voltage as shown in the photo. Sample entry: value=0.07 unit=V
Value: value=410 unit=V
